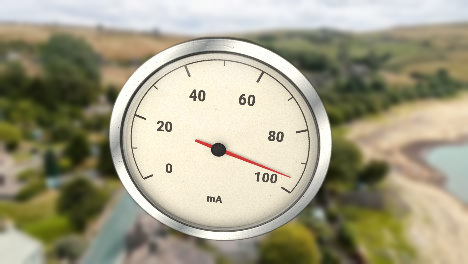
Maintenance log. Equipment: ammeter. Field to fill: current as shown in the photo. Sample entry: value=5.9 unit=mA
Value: value=95 unit=mA
